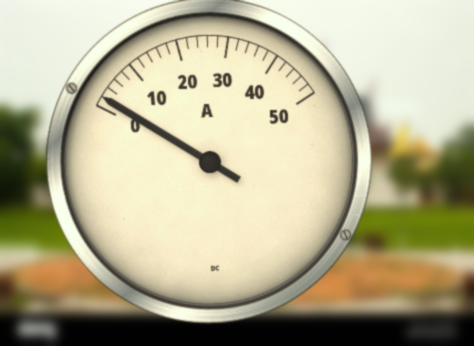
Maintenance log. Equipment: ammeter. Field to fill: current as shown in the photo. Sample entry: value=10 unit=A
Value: value=2 unit=A
